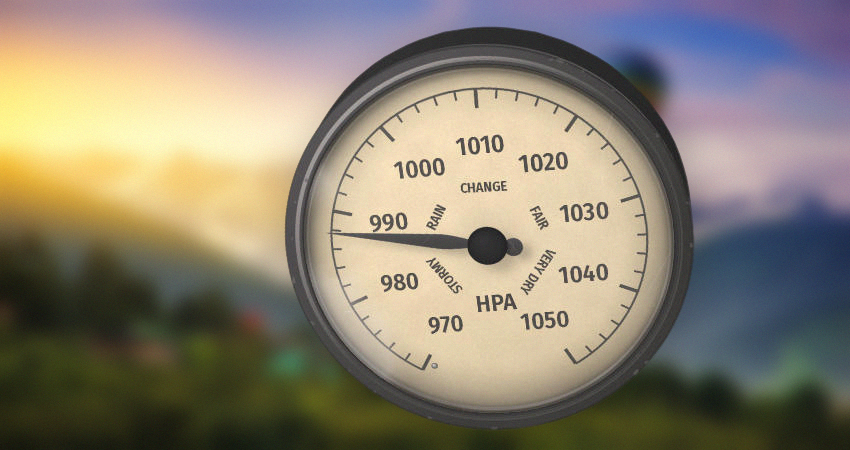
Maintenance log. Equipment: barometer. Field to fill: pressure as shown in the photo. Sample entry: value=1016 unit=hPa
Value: value=988 unit=hPa
